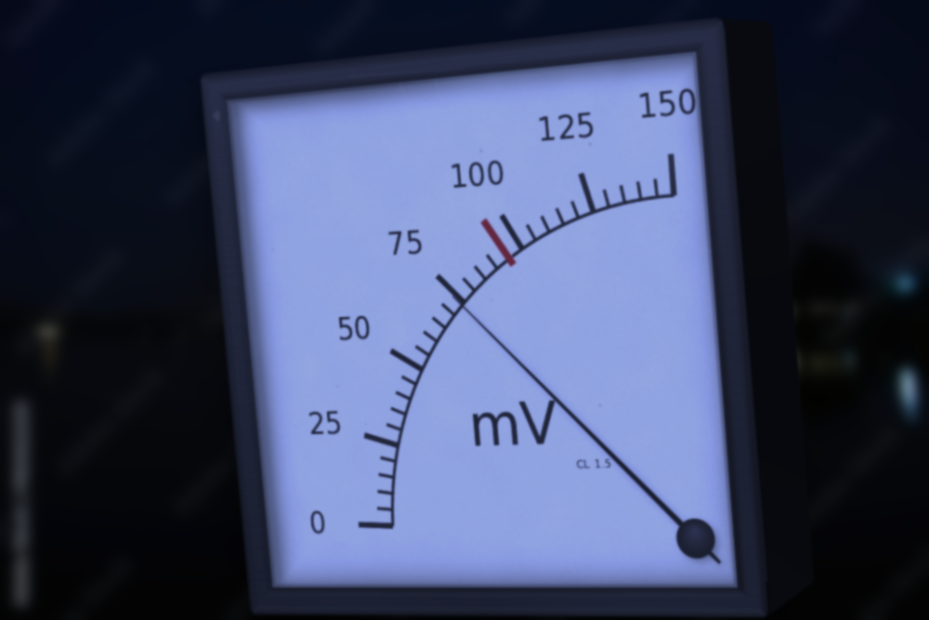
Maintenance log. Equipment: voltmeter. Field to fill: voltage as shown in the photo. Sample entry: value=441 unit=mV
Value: value=75 unit=mV
